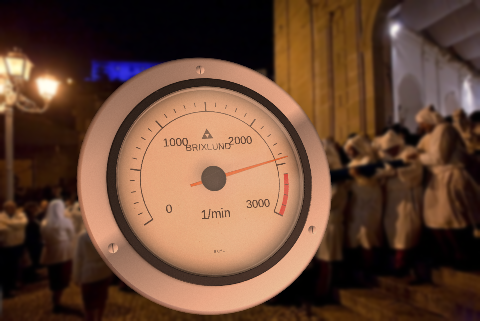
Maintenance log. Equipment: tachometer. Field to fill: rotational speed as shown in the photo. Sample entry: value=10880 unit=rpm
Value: value=2450 unit=rpm
